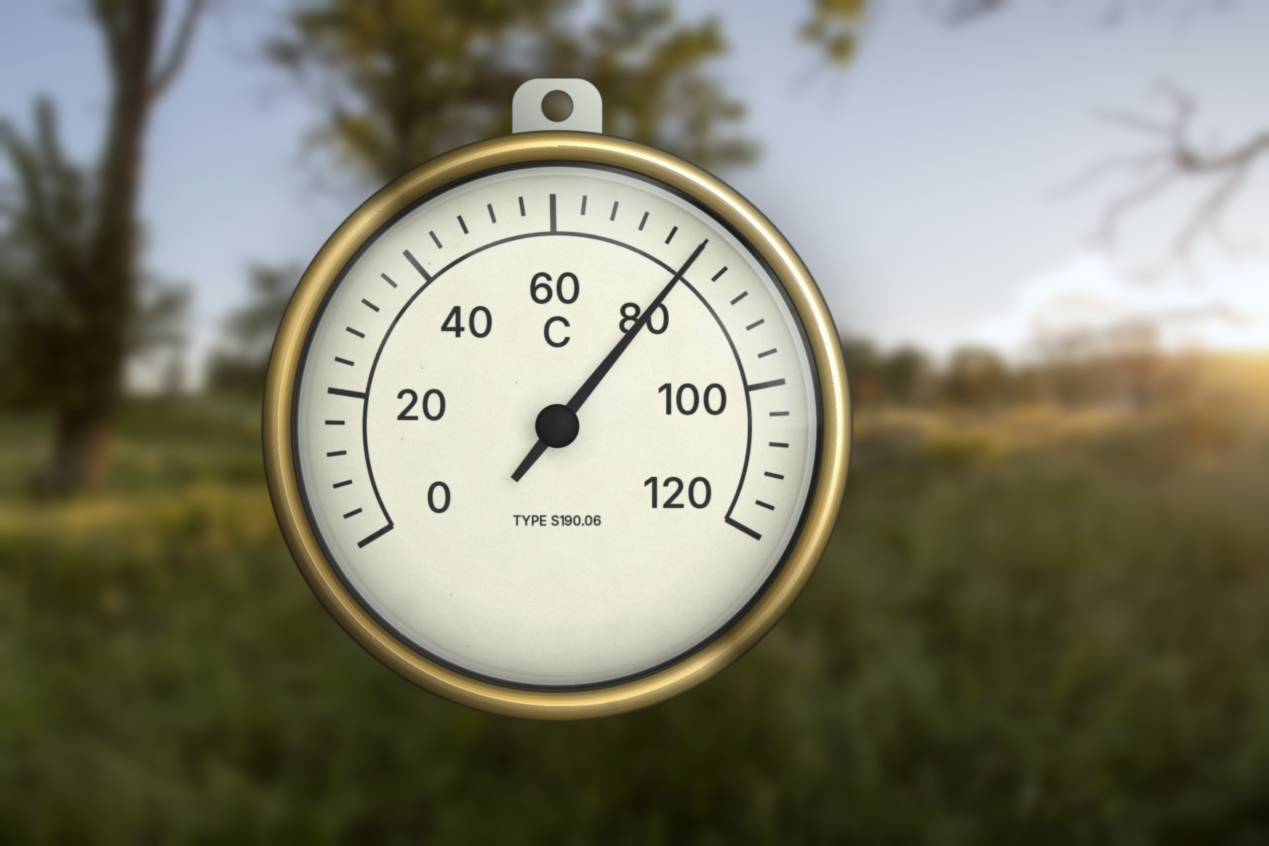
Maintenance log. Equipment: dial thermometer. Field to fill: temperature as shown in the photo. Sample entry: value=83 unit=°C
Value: value=80 unit=°C
